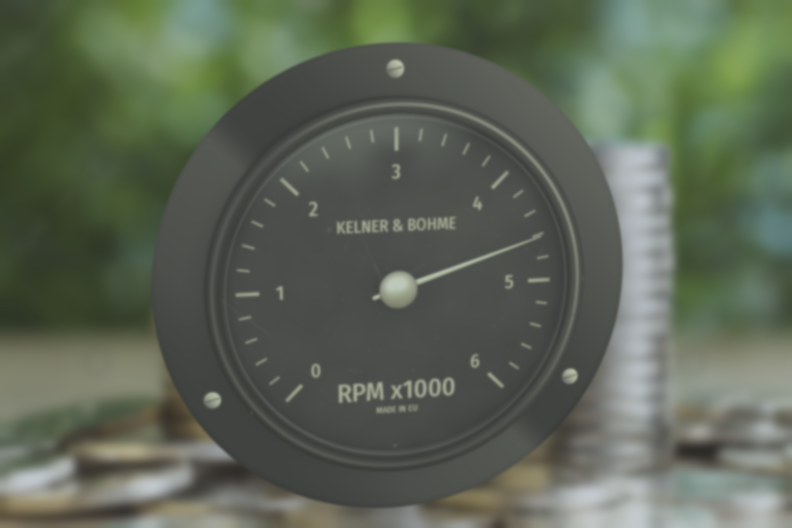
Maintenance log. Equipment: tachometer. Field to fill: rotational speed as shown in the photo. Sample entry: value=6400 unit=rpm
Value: value=4600 unit=rpm
